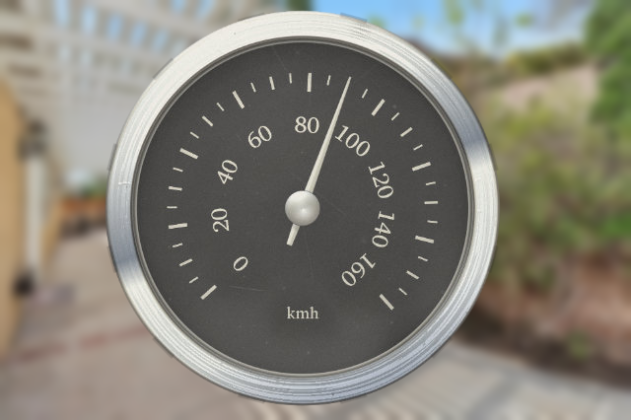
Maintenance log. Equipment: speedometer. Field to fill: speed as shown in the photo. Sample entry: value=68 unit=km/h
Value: value=90 unit=km/h
